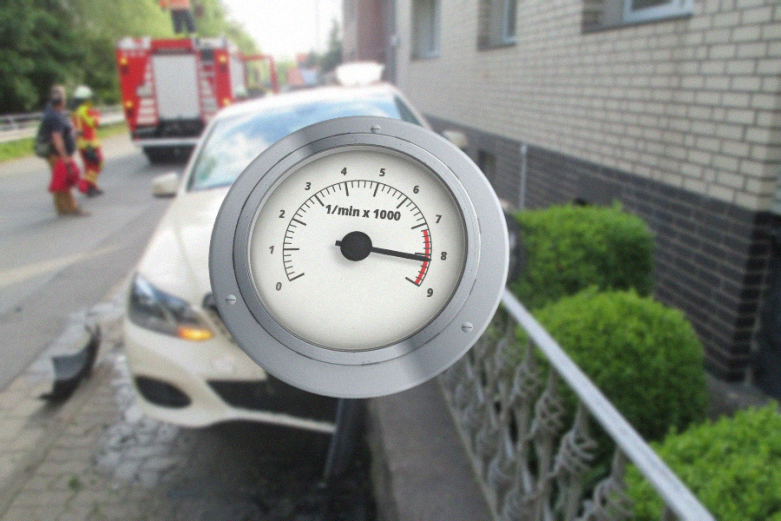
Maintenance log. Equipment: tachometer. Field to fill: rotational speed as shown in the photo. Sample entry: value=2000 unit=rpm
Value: value=8200 unit=rpm
